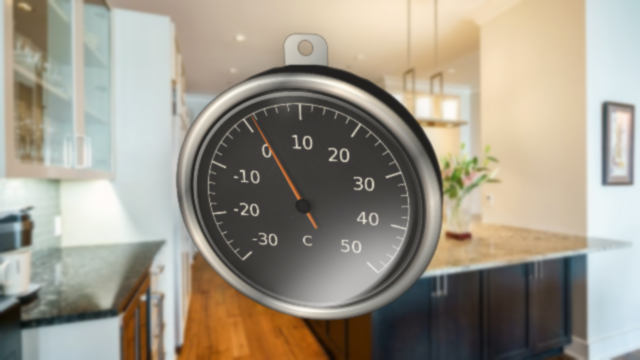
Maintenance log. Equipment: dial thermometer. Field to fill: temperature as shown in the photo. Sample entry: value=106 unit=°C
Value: value=2 unit=°C
